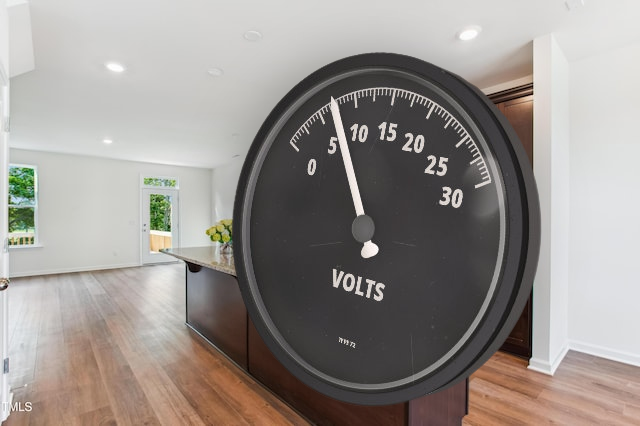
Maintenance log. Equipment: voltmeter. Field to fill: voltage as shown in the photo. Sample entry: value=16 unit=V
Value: value=7.5 unit=V
